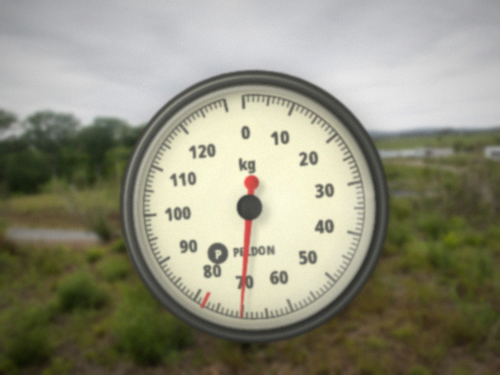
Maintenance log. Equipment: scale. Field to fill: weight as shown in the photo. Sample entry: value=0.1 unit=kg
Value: value=70 unit=kg
